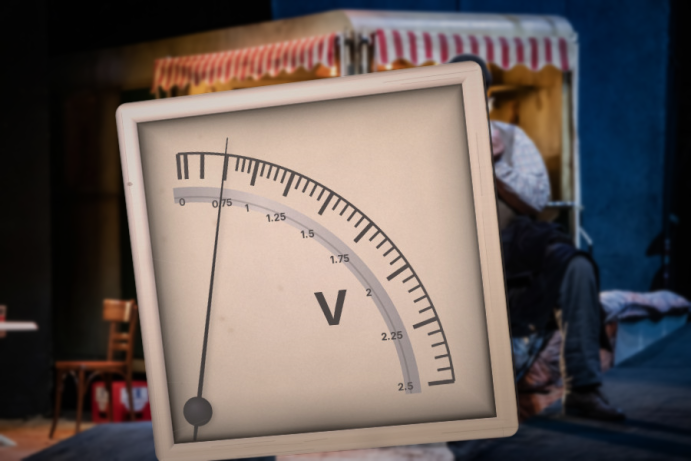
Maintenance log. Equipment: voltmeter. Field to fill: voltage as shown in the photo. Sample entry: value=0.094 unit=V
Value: value=0.75 unit=V
